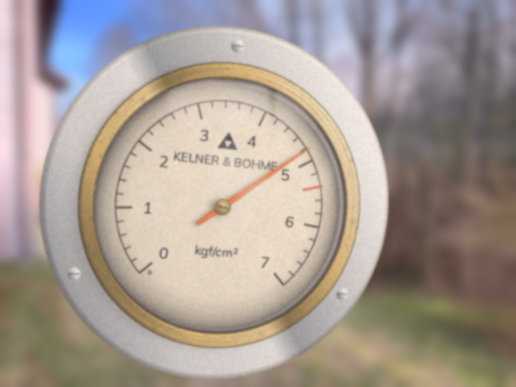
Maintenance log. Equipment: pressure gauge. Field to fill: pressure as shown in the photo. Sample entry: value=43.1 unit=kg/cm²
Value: value=4.8 unit=kg/cm²
